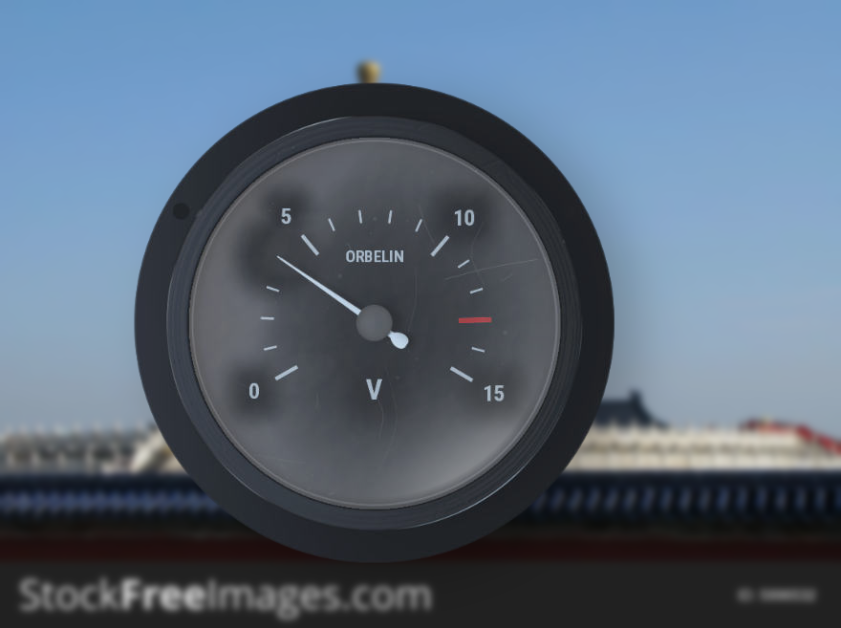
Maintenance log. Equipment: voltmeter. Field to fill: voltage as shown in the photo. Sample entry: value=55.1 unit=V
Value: value=4 unit=V
